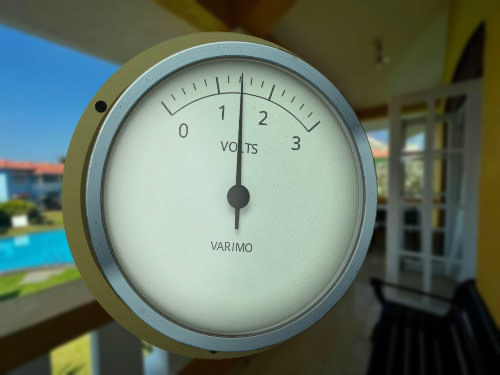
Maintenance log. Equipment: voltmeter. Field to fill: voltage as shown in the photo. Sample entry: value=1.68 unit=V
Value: value=1.4 unit=V
